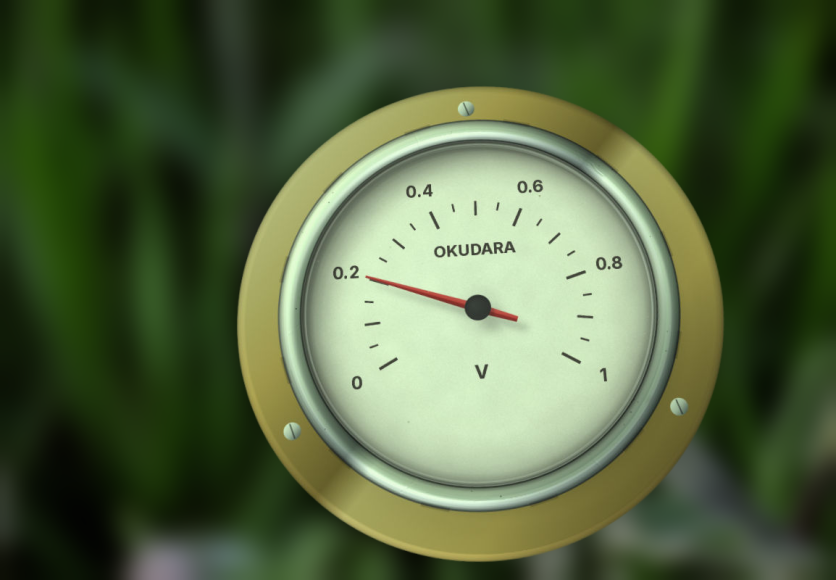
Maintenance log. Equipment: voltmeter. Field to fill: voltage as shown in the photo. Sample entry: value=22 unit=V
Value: value=0.2 unit=V
